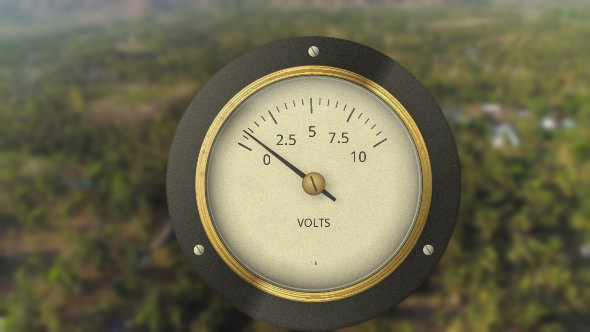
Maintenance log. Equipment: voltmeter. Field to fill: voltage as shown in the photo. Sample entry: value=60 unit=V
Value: value=0.75 unit=V
